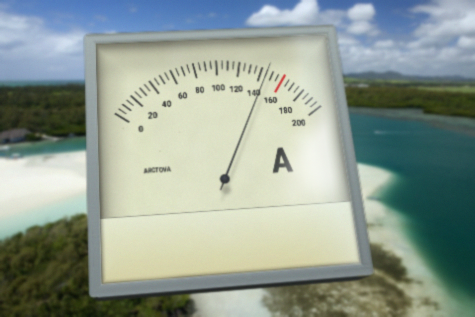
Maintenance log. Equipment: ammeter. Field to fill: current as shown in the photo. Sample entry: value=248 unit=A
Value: value=145 unit=A
